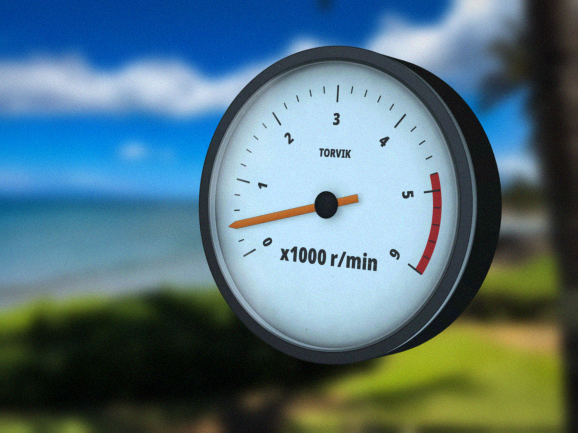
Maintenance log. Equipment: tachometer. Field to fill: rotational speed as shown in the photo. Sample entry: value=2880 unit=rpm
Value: value=400 unit=rpm
